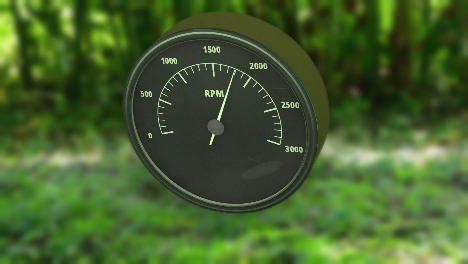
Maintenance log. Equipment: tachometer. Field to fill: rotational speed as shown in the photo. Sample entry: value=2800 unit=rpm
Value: value=1800 unit=rpm
